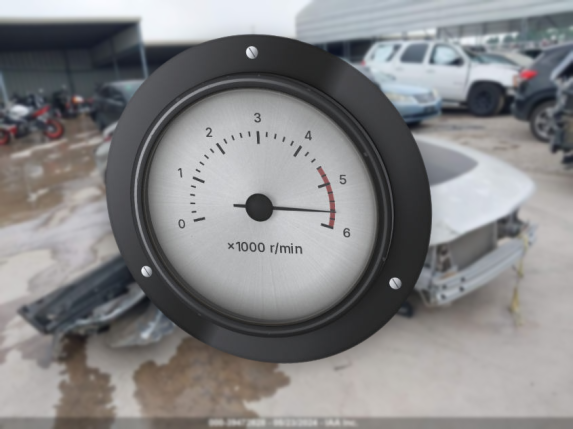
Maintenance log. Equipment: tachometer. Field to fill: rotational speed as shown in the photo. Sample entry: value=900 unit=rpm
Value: value=5600 unit=rpm
